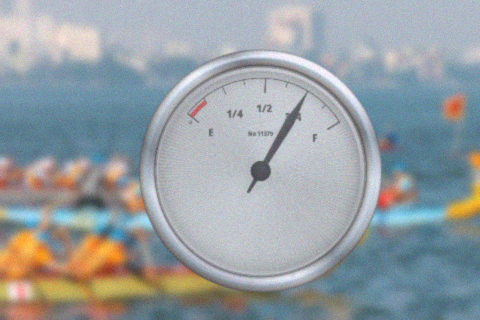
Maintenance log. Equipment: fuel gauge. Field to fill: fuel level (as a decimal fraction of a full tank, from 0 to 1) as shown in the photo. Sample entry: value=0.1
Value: value=0.75
